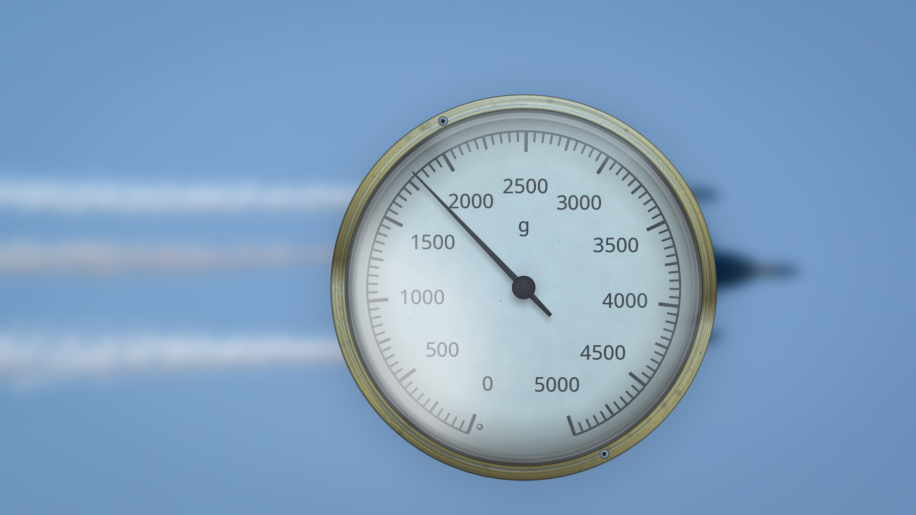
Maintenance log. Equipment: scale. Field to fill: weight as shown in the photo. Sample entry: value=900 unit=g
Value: value=1800 unit=g
